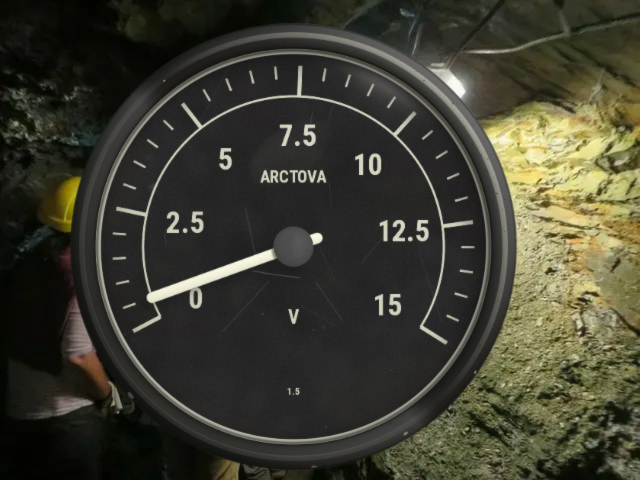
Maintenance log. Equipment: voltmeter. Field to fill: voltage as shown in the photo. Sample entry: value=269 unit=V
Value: value=0.5 unit=V
